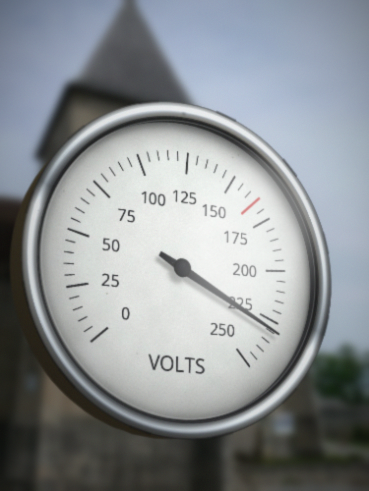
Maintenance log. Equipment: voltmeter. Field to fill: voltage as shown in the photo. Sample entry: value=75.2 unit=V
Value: value=230 unit=V
